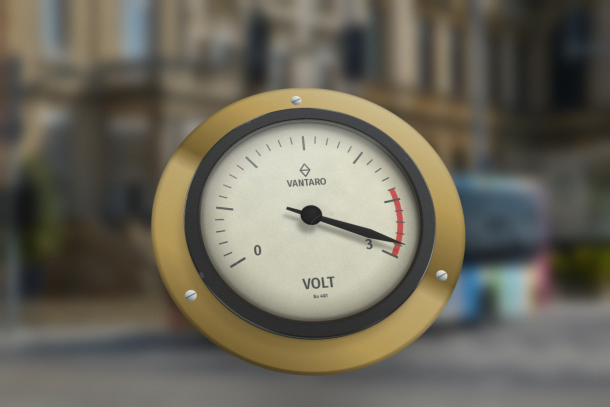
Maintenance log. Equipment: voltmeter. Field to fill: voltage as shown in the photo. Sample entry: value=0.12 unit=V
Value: value=2.9 unit=V
